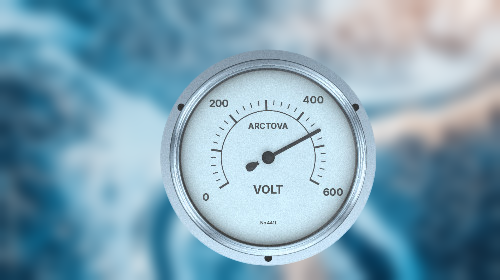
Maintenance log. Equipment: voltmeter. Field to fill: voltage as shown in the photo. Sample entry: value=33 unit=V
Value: value=460 unit=V
